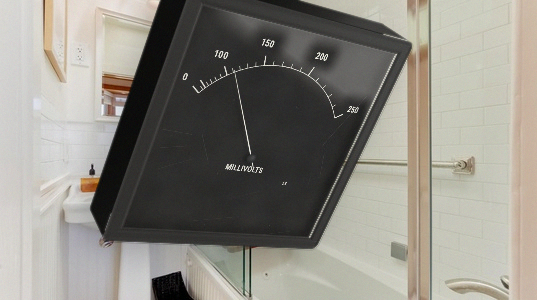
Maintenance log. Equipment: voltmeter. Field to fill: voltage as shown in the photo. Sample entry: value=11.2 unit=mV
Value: value=110 unit=mV
